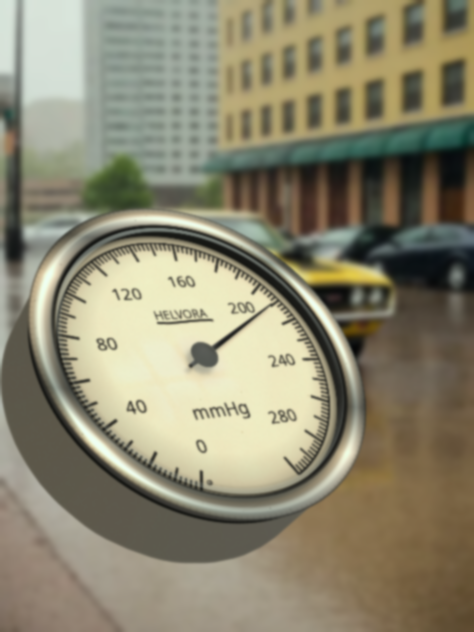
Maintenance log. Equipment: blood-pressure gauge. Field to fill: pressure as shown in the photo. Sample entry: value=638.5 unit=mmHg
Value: value=210 unit=mmHg
